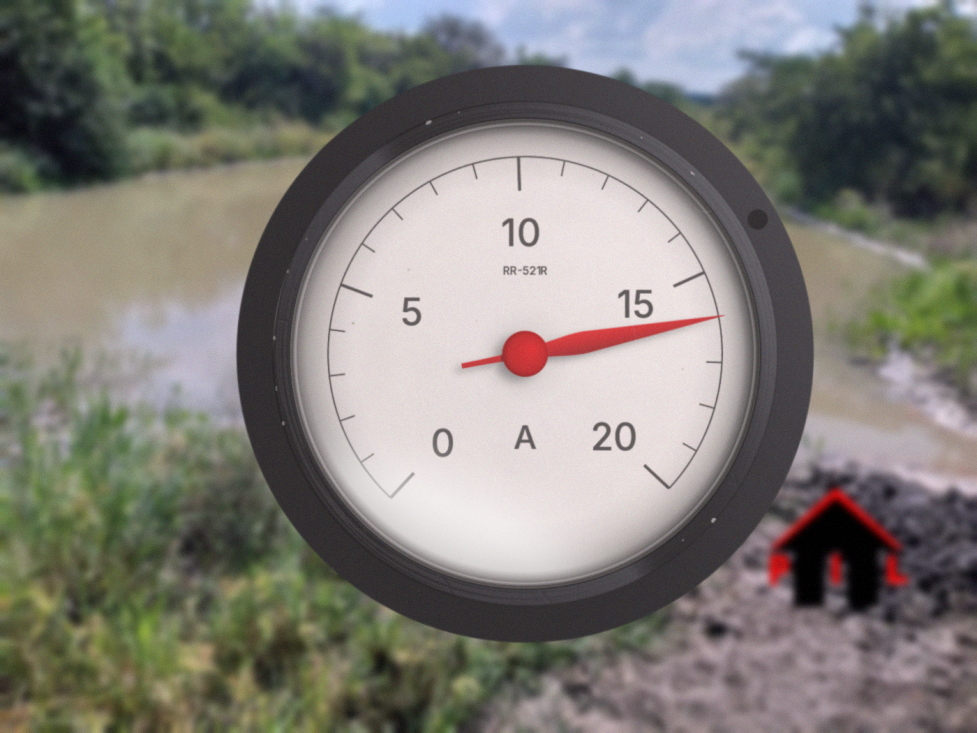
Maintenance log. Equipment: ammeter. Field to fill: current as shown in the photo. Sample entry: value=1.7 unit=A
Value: value=16 unit=A
